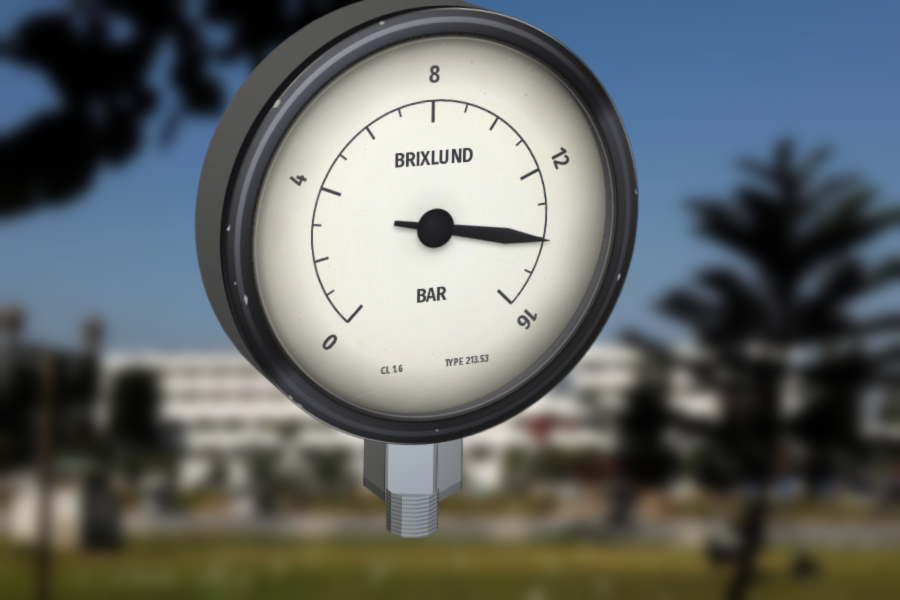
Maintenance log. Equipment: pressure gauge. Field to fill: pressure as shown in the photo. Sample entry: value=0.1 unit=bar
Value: value=14 unit=bar
